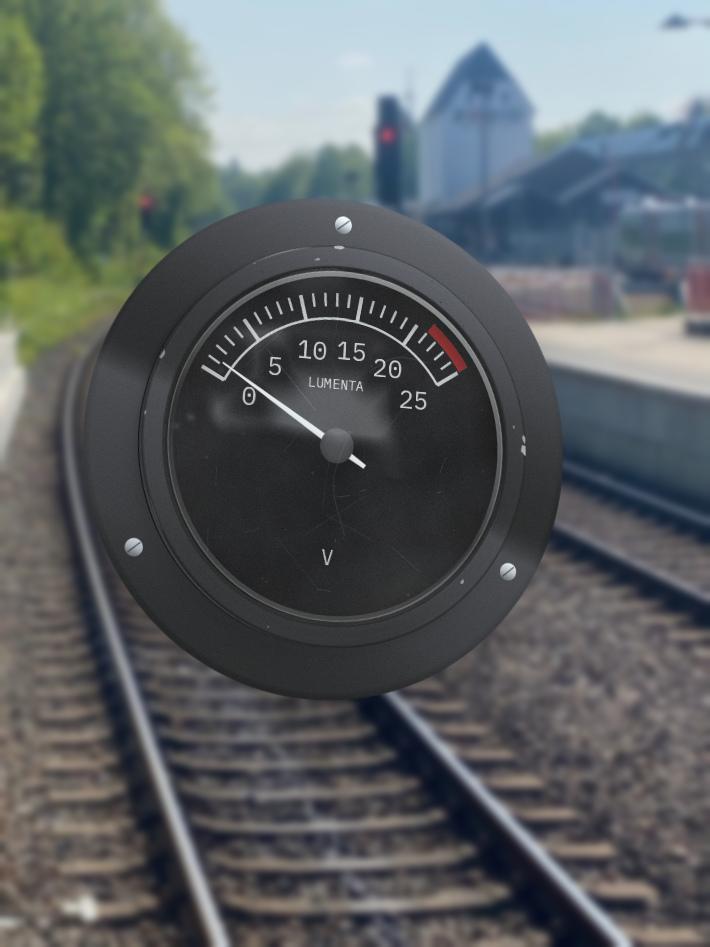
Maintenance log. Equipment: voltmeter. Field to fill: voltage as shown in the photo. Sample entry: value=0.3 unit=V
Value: value=1 unit=V
